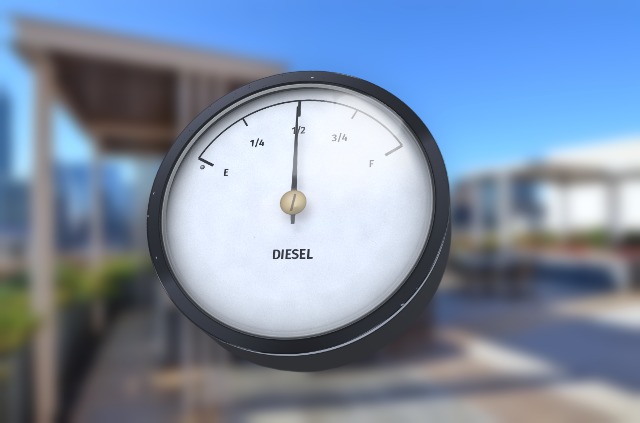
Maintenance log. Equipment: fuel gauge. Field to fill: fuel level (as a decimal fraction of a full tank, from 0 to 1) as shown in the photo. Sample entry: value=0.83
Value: value=0.5
